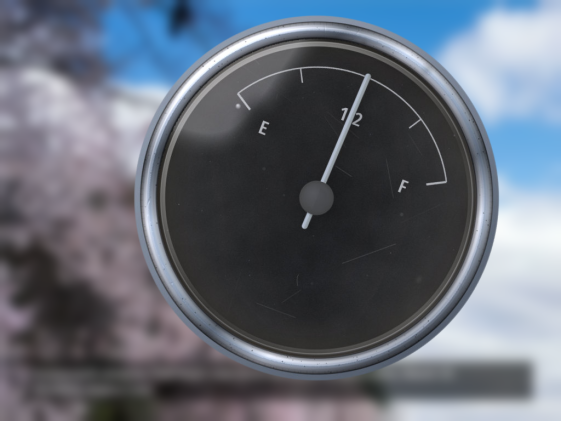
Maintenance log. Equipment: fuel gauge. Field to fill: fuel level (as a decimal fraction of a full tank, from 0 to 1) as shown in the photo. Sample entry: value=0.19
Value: value=0.5
